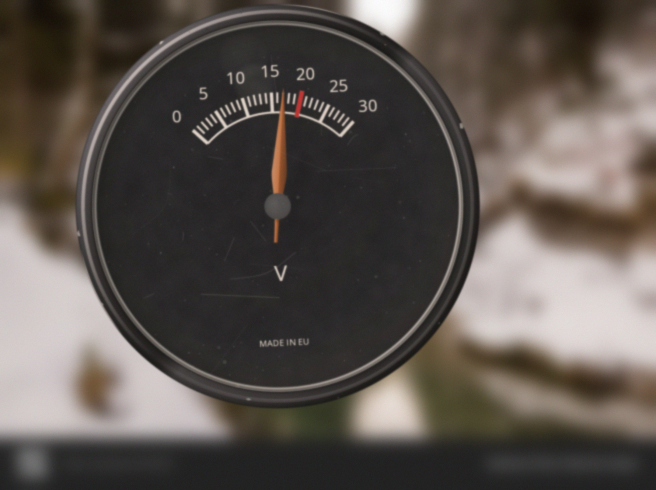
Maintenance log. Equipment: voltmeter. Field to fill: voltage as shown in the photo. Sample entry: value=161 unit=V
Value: value=17 unit=V
